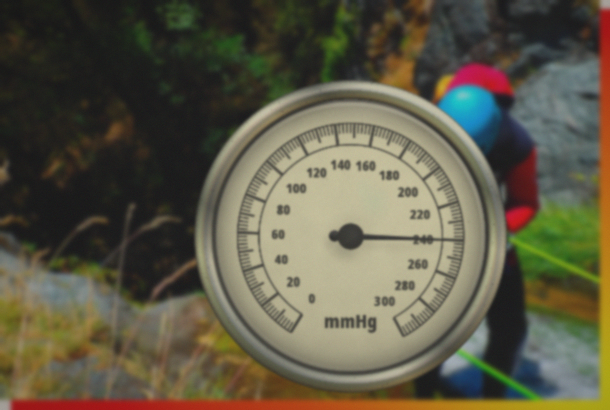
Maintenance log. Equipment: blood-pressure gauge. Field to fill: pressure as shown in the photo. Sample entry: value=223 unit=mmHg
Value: value=240 unit=mmHg
